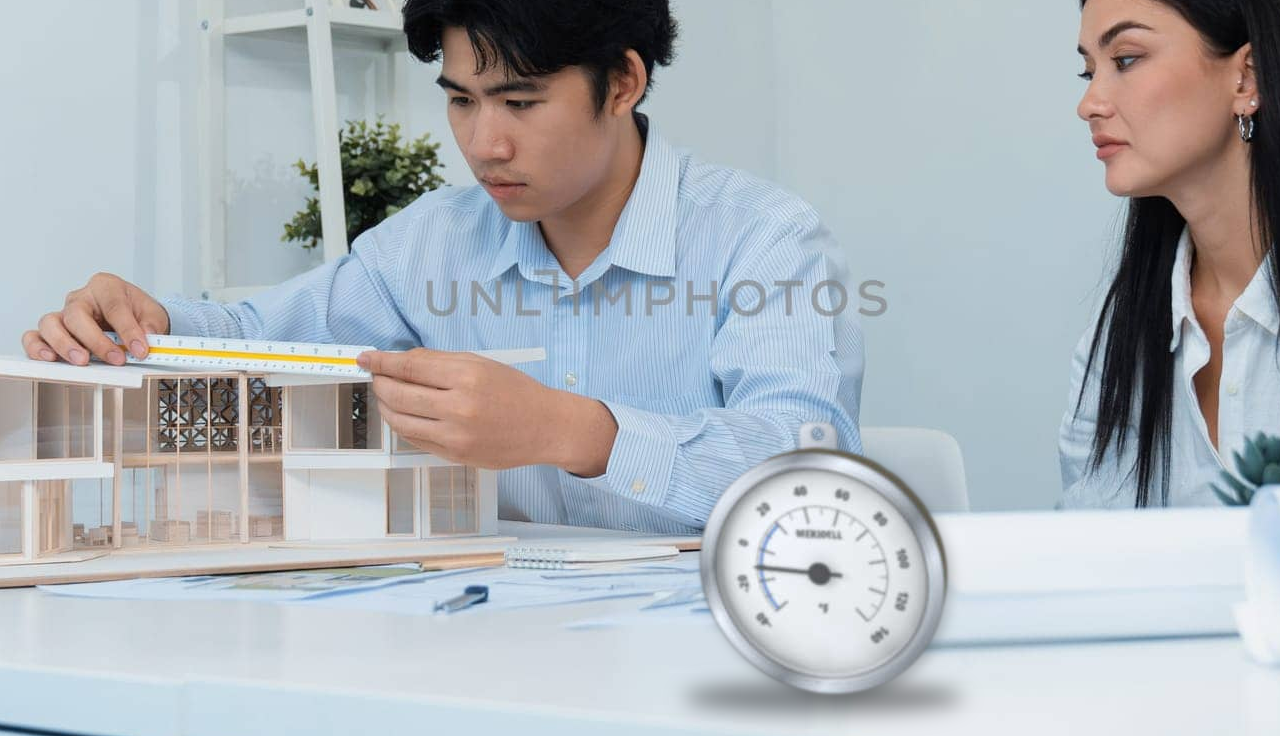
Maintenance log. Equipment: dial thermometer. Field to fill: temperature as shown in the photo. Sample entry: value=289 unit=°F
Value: value=-10 unit=°F
